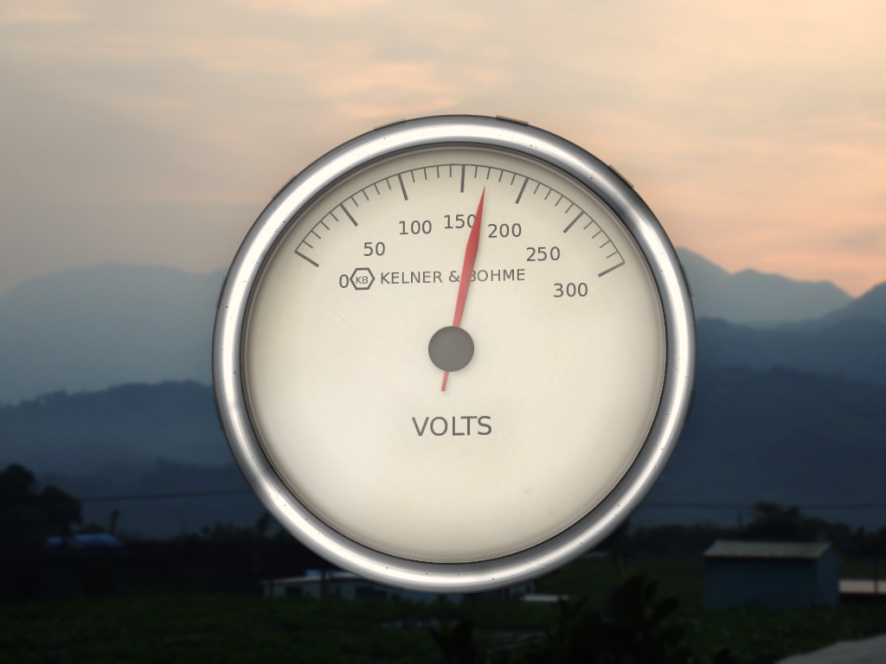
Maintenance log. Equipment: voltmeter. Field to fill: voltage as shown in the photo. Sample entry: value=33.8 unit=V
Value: value=170 unit=V
